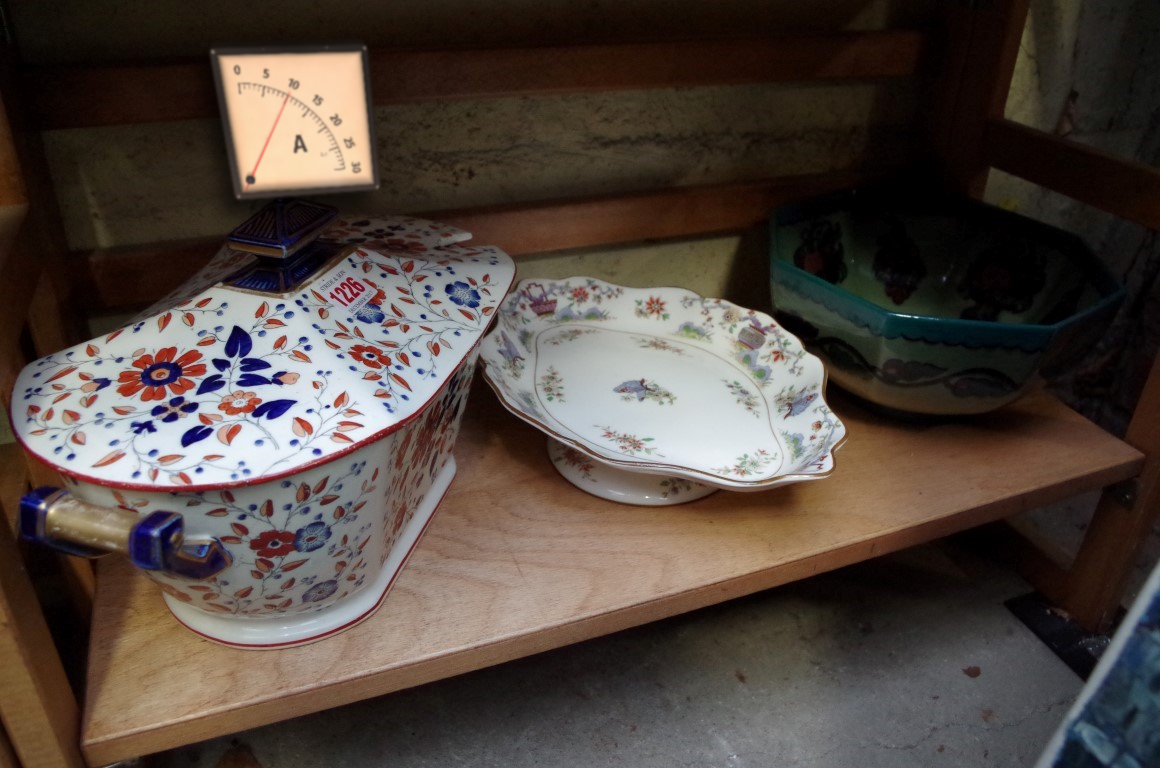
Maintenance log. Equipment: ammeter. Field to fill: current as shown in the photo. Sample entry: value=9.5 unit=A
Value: value=10 unit=A
